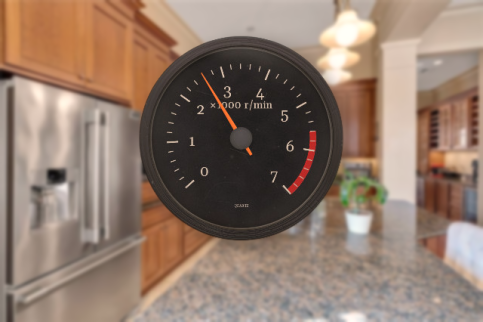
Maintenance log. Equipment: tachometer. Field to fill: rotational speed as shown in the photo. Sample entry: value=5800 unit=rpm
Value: value=2600 unit=rpm
